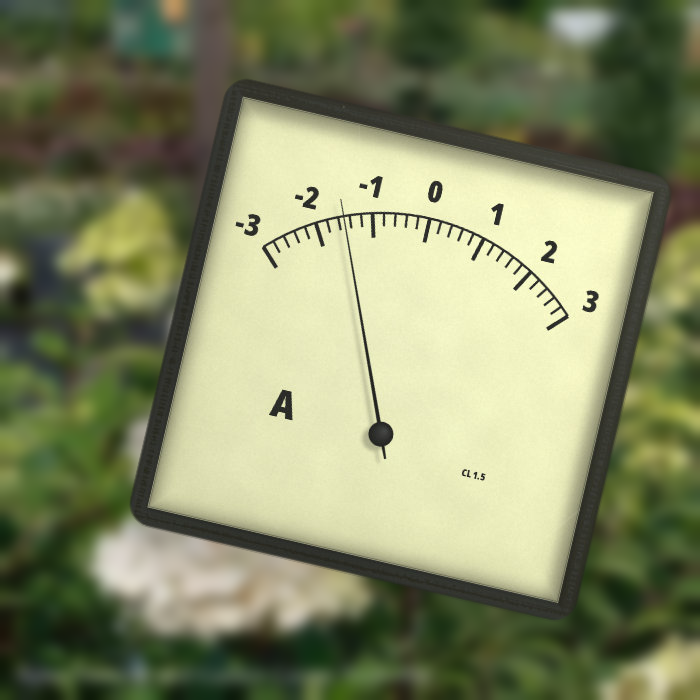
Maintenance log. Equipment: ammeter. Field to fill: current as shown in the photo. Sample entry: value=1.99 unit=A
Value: value=-1.5 unit=A
